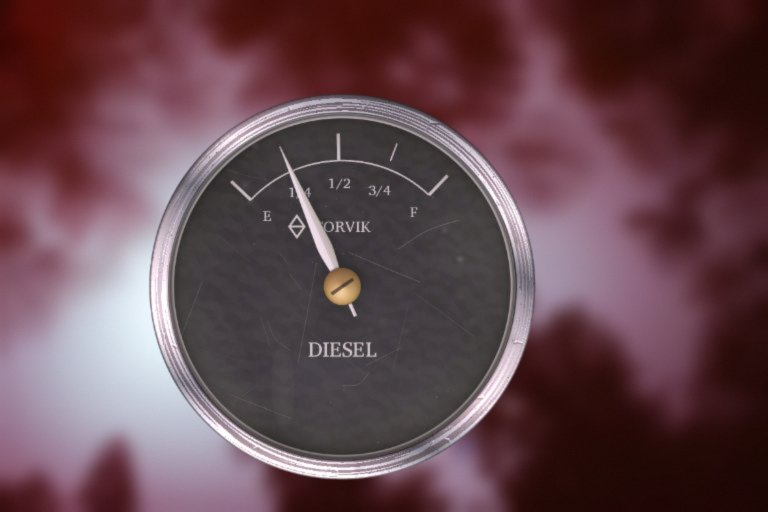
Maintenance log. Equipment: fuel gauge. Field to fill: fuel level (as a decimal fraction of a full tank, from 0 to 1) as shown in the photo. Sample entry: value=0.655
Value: value=0.25
